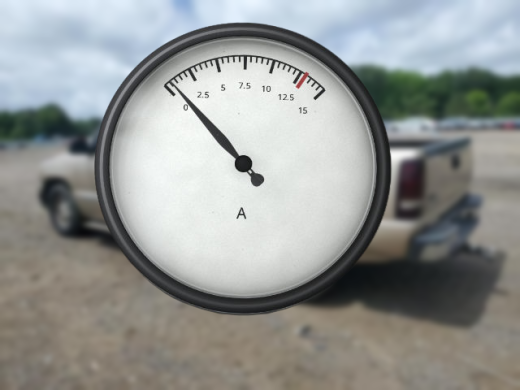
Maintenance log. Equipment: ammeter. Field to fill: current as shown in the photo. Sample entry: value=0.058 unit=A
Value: value=0.5 unit=A
